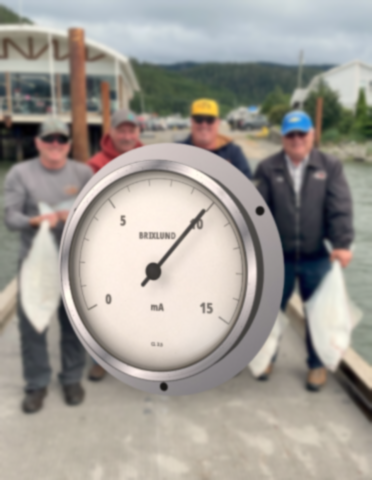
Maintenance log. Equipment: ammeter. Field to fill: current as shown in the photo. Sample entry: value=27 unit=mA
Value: value=10 unit=mA
